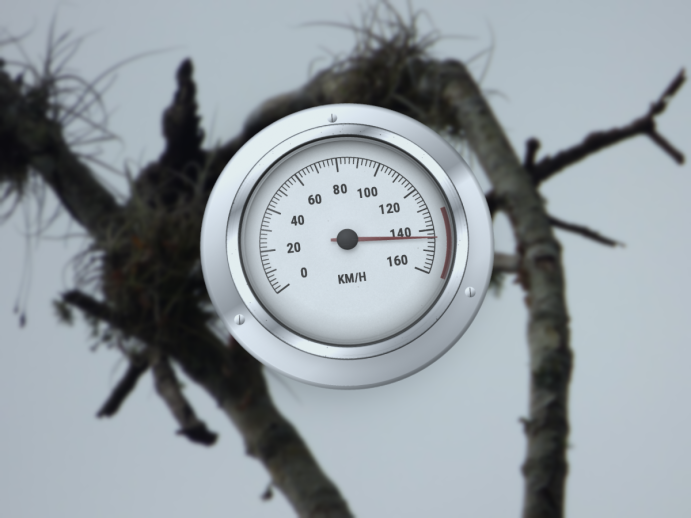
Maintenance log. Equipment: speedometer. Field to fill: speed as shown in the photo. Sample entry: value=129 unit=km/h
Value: value=144 unit=km/h
